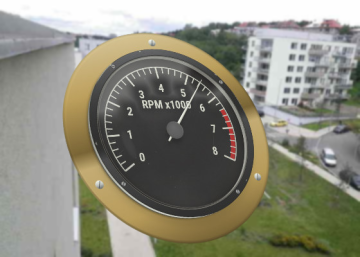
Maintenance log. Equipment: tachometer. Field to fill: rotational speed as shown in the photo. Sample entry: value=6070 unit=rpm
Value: value=5400 unit=rpm
